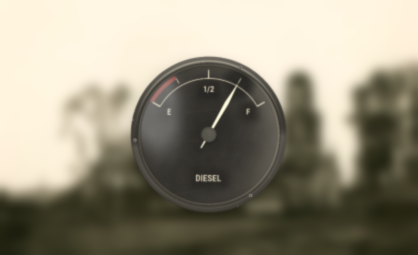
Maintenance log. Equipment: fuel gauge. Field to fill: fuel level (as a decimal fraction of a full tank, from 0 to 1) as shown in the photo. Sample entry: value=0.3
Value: value=0.75
